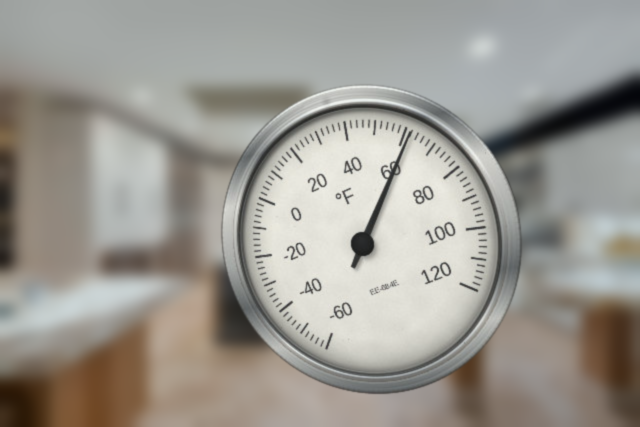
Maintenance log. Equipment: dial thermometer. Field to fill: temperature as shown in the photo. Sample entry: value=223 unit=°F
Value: value=62 unit=°F
